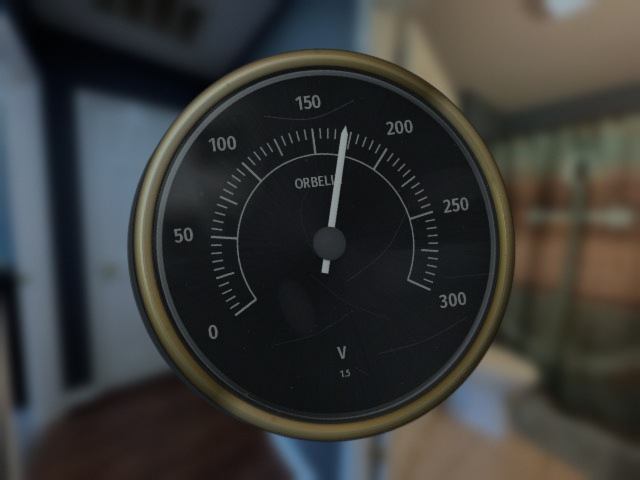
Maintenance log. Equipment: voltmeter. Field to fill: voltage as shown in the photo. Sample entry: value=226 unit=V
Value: value=170 unit=V
